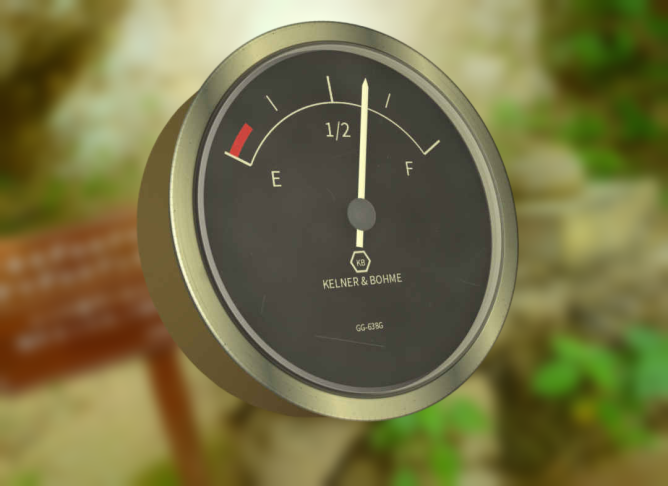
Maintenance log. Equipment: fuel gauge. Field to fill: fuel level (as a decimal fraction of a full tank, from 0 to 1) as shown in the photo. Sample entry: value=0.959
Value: value=0.625
